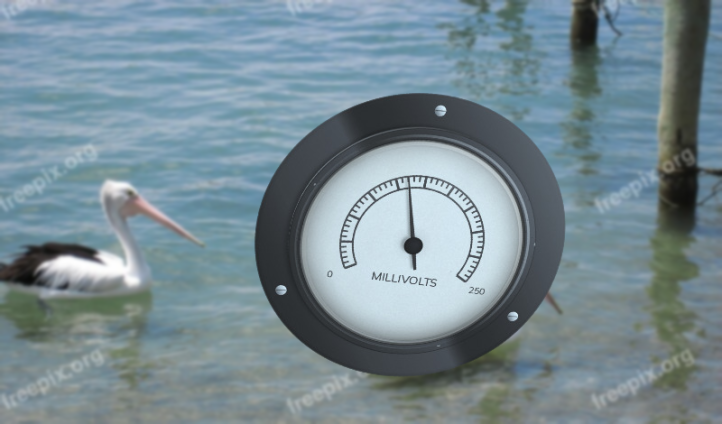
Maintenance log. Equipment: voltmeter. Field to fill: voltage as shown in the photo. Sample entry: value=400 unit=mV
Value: value=110 unit=mV
